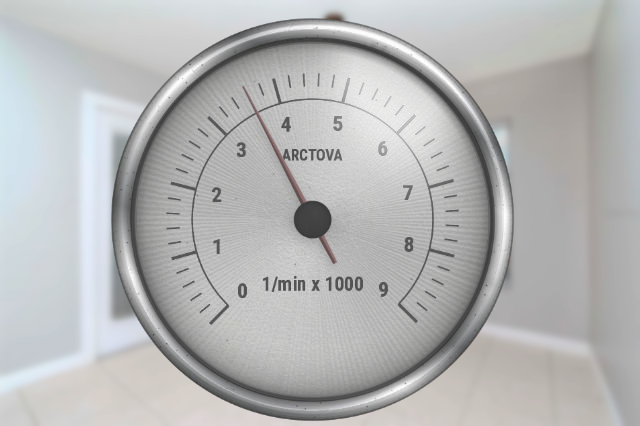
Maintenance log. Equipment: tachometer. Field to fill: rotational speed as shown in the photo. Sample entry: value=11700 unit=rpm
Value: value=3600 unit=rpm
